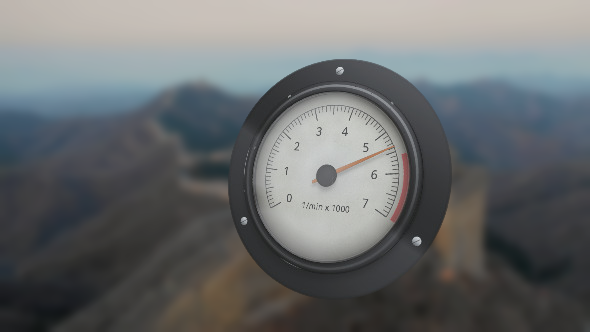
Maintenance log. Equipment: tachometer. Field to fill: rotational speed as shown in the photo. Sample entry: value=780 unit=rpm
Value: value=5400 unit=rpm
